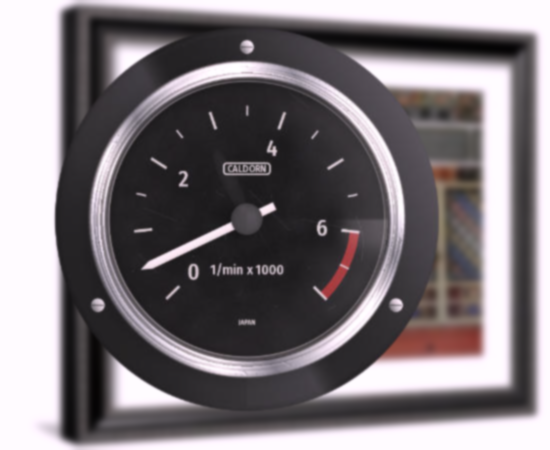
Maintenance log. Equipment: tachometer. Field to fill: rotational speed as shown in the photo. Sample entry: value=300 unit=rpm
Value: value=500 unit=rpm
